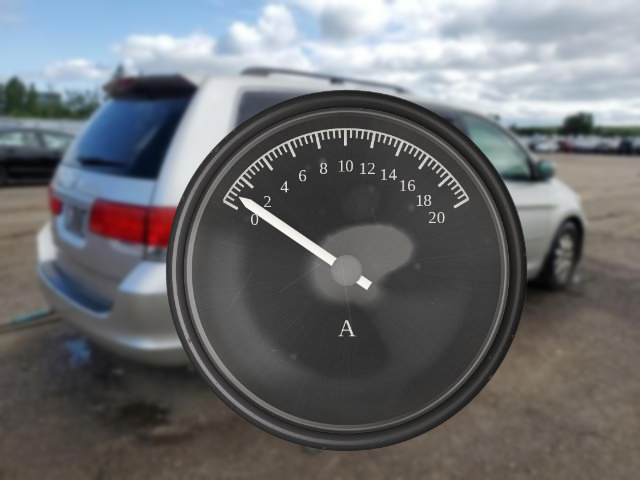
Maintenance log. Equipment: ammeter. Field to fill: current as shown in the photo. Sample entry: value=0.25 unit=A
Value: value=0.8 unit=A
